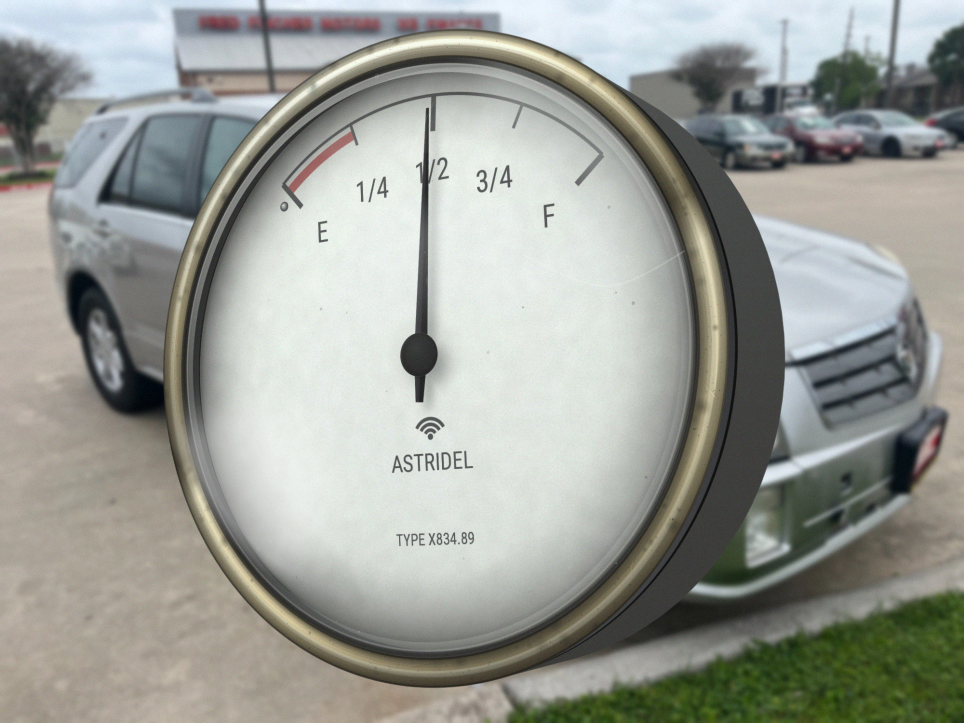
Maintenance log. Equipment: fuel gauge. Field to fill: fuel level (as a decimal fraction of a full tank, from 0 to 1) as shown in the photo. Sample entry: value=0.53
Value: value=0.5
